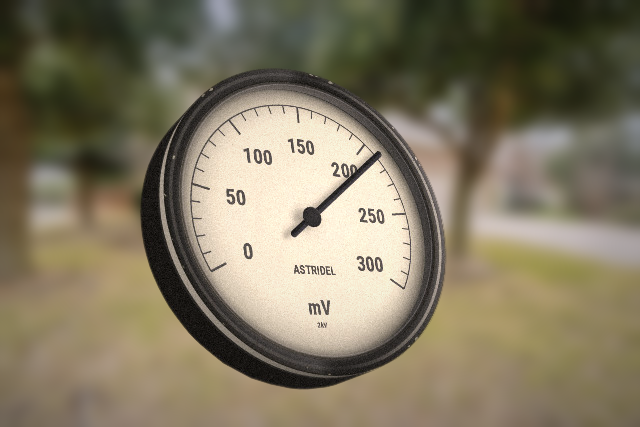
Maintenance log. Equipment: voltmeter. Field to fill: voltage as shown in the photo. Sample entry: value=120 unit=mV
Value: value=210 unit=mV
